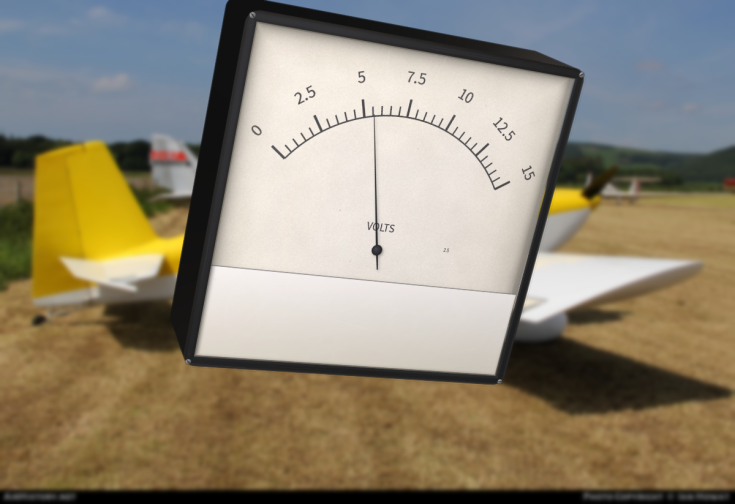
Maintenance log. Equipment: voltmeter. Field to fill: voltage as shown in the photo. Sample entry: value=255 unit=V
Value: value=5.5 unit=V
